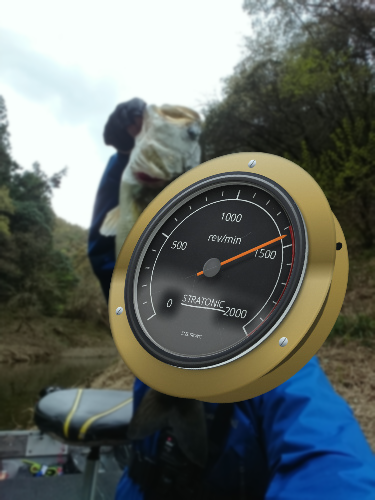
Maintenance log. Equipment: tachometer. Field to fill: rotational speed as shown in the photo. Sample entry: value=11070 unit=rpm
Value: value=1450 unit=rpm
